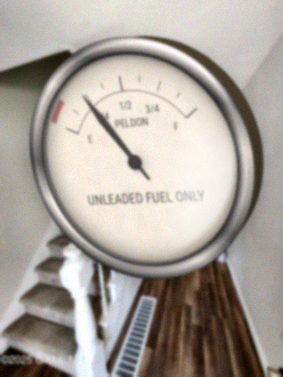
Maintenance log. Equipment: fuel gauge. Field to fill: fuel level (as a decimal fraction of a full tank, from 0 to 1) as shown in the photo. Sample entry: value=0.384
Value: value=0.25
